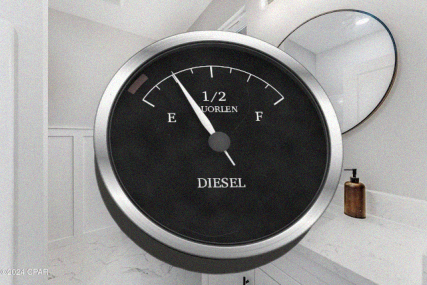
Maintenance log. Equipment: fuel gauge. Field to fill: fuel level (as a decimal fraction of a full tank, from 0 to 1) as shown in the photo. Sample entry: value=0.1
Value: value=0.25
